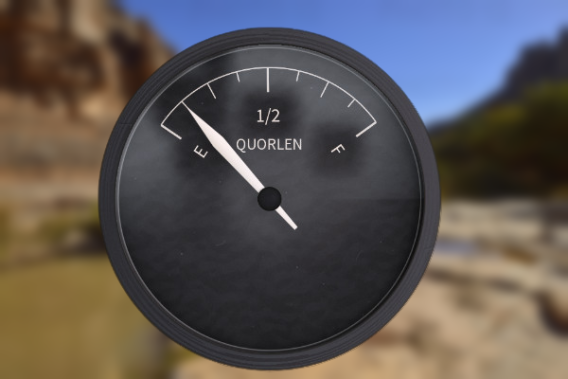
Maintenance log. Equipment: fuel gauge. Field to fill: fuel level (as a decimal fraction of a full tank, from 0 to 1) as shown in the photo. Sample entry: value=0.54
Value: value=0.125
